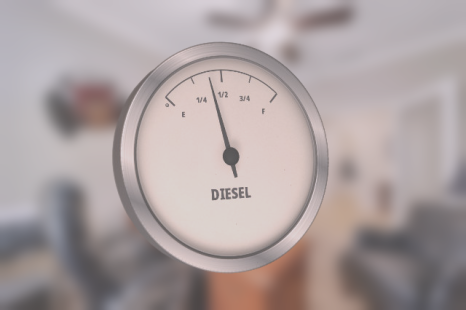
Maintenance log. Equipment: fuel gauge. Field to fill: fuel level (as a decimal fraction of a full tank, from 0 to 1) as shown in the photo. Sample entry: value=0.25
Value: value=0.375
